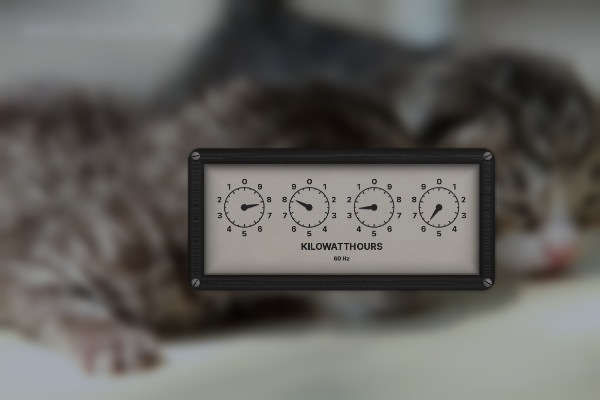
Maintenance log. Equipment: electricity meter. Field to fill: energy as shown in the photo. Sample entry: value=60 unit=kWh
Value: value=7826 unit=kWh
